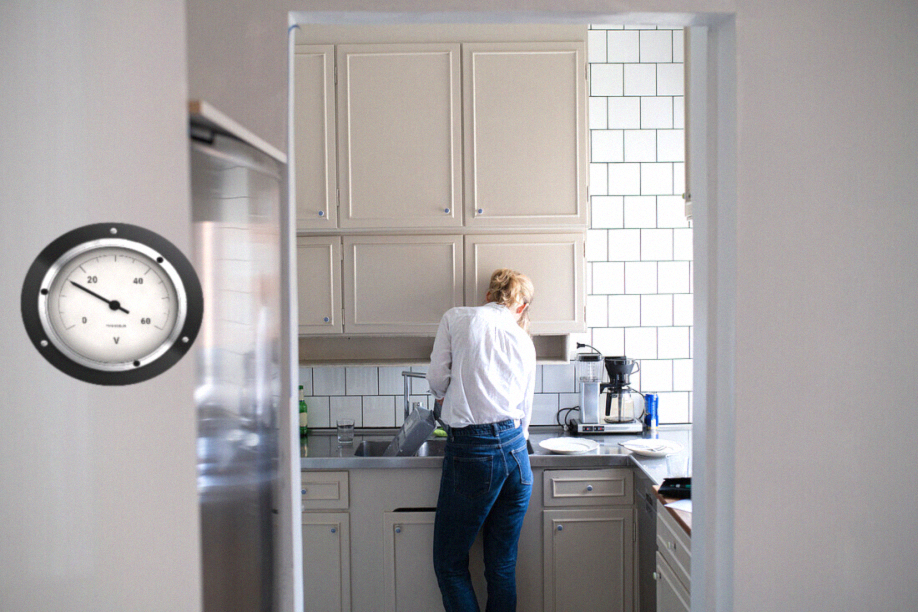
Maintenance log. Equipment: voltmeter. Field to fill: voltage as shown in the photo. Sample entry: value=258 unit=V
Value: value=15 unit=V
